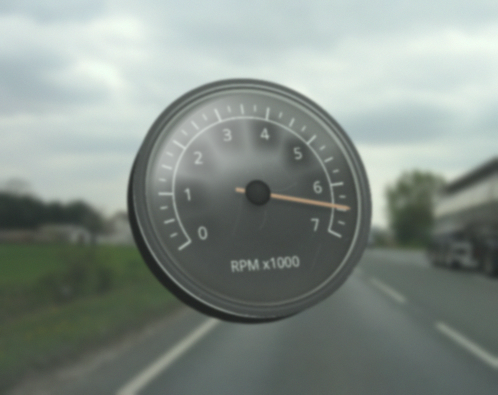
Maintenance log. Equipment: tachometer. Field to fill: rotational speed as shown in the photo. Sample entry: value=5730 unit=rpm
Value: value=6500 unit=rpm
